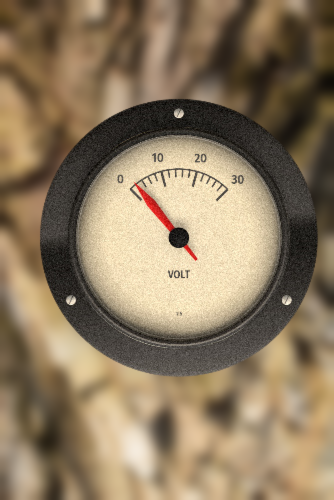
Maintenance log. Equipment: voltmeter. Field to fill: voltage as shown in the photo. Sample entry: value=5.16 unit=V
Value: value=2 unit=V
